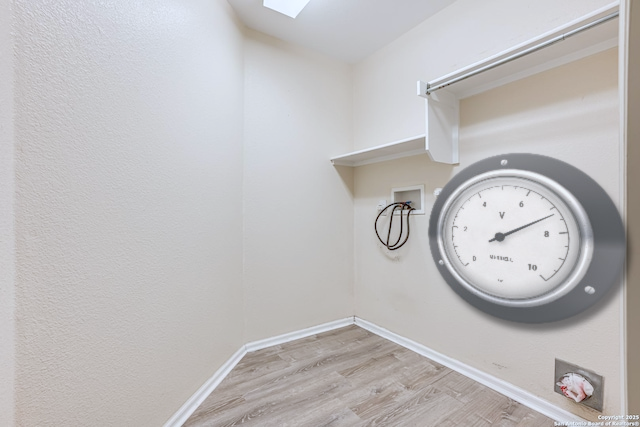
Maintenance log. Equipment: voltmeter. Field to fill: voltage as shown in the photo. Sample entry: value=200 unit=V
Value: value=7.25 unit=V
